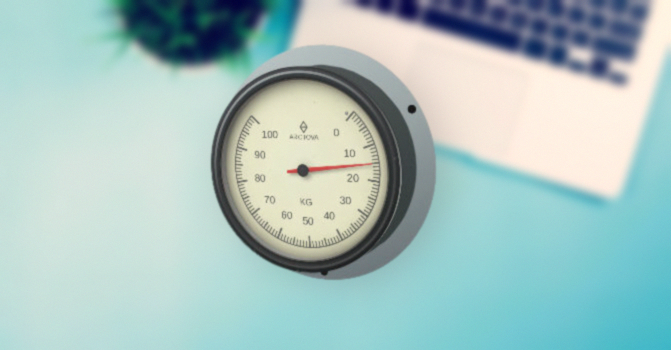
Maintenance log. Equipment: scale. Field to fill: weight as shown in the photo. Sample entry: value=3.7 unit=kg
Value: value=15 unit=kg
